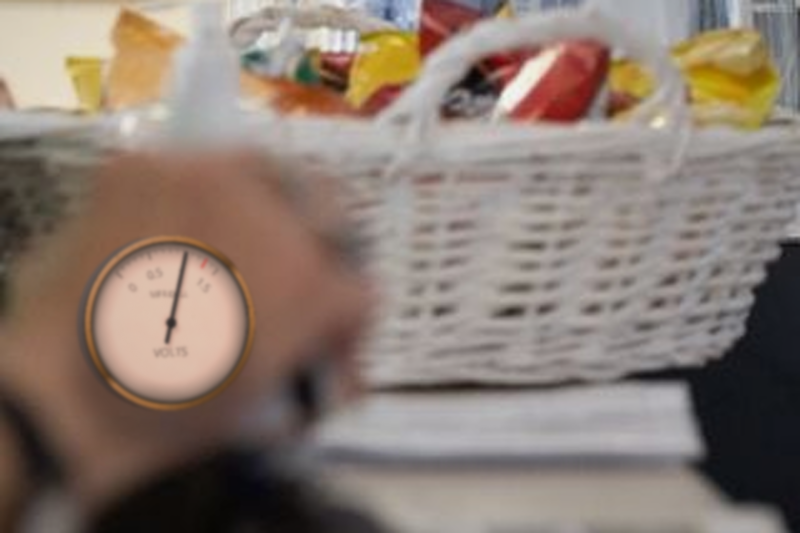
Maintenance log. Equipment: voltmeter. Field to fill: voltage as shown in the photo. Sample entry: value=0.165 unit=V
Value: value=1 unit=V
